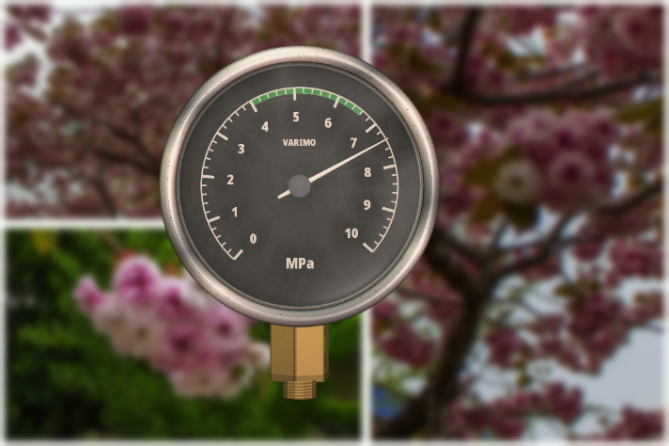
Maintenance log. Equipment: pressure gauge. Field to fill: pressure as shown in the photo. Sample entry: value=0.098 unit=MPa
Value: value=7.4 unit=MPa
